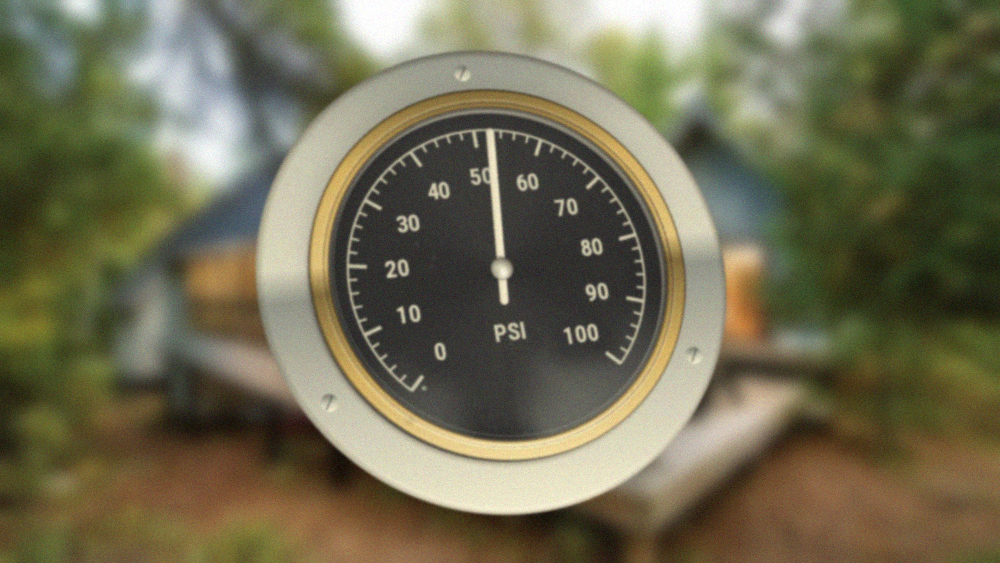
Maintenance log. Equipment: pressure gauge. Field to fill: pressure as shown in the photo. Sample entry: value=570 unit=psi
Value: value=52 unit=psi
